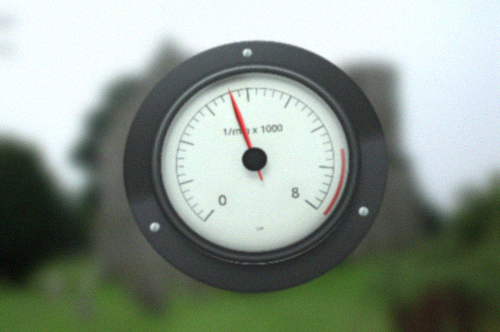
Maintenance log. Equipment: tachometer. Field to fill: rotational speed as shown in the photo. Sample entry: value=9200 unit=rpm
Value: value=3600 unit=rpm
